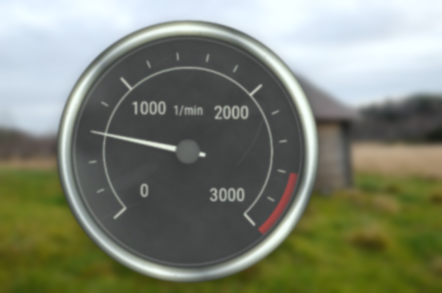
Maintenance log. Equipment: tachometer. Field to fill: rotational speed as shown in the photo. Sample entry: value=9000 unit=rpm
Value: value=600 unit=rpm
